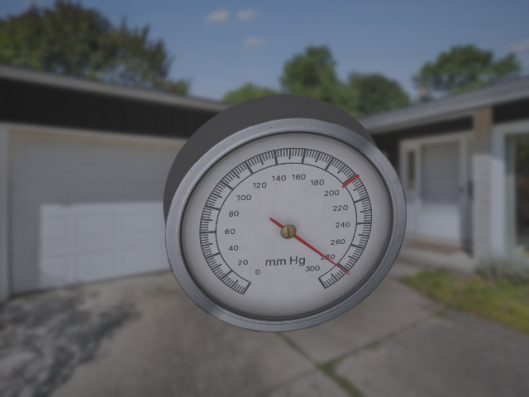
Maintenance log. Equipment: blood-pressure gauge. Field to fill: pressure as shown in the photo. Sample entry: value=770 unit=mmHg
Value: value=280 unit=mmHg
